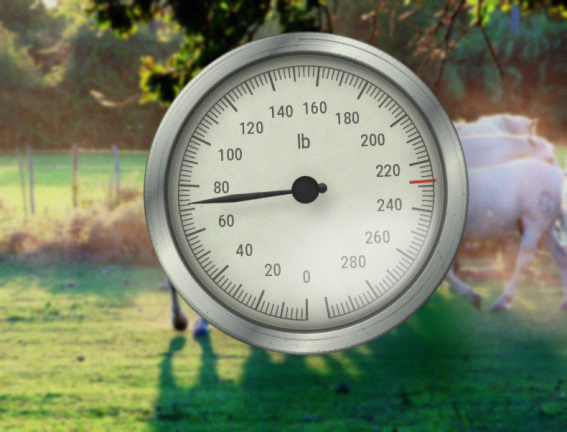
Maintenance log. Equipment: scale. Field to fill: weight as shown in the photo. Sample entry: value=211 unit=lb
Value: value=72 unit=lb
